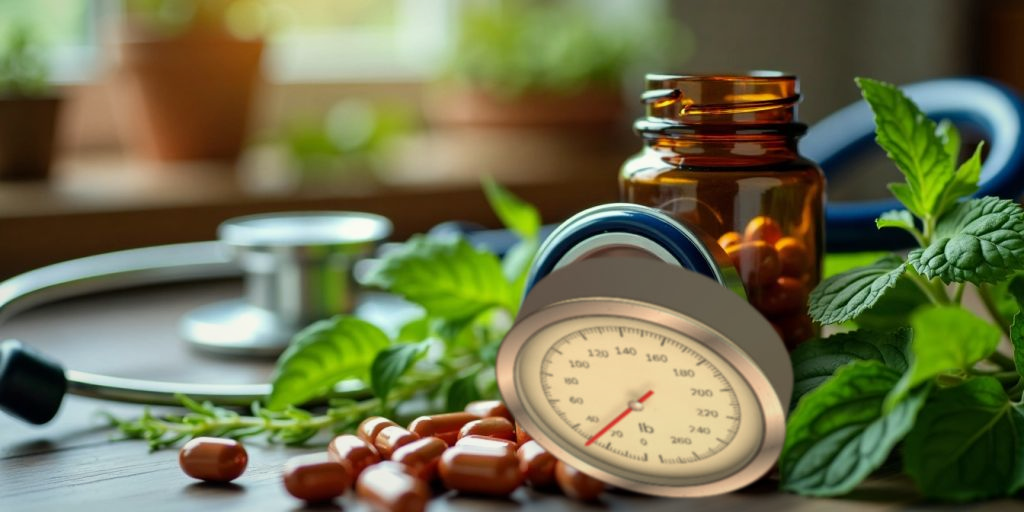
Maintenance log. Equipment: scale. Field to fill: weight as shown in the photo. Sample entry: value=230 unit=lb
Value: value=30 unit=lb
